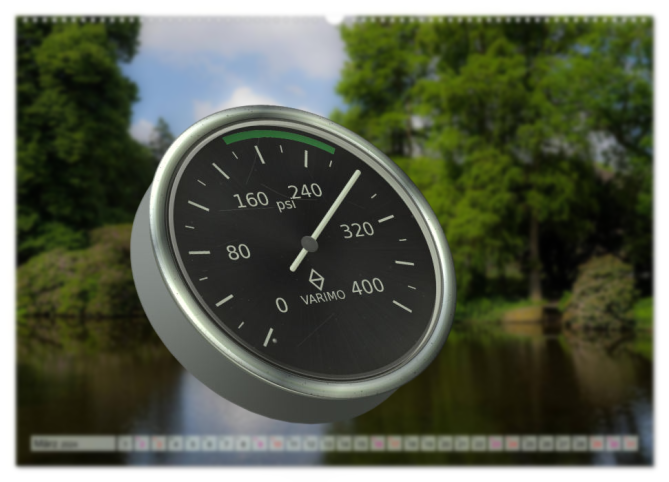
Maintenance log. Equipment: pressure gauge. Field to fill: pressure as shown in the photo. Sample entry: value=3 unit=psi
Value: value=280 unit=psi
